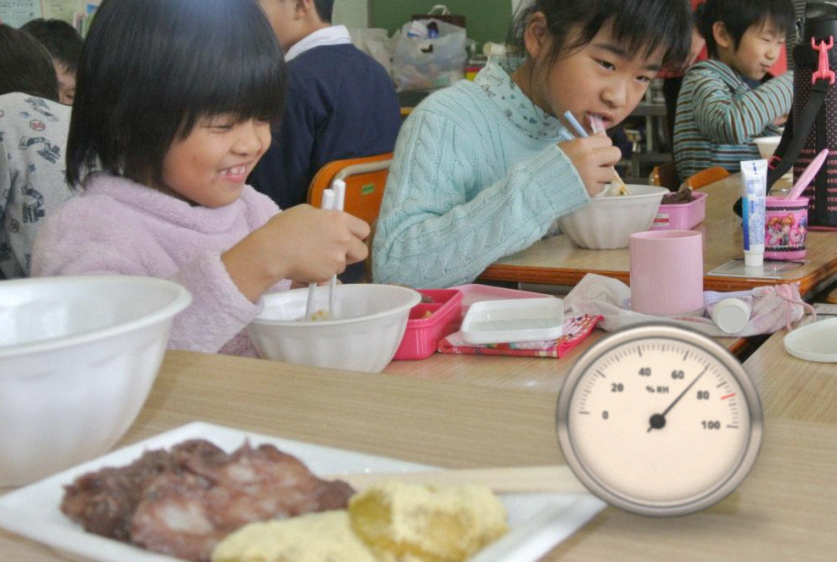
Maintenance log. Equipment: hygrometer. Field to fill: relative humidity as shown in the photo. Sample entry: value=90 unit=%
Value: value=70 unit=%
